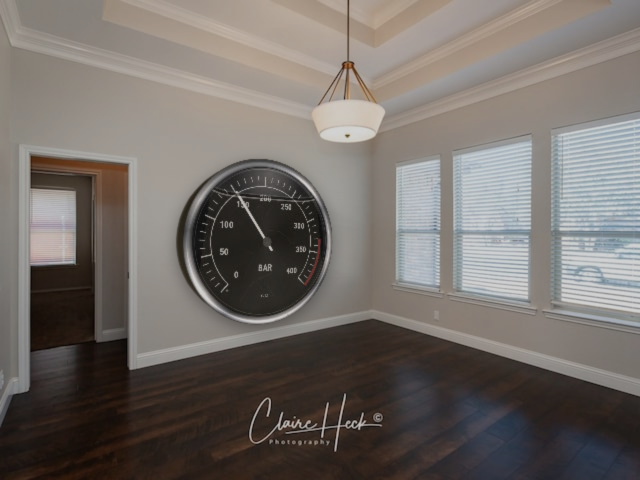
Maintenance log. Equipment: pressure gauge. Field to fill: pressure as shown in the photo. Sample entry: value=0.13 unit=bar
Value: value=150 unit=bar
